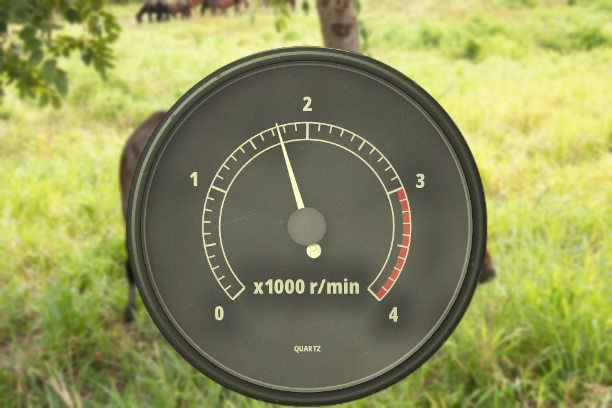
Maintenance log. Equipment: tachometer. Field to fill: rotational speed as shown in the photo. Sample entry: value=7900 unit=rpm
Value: value=1750 unit=rpm
